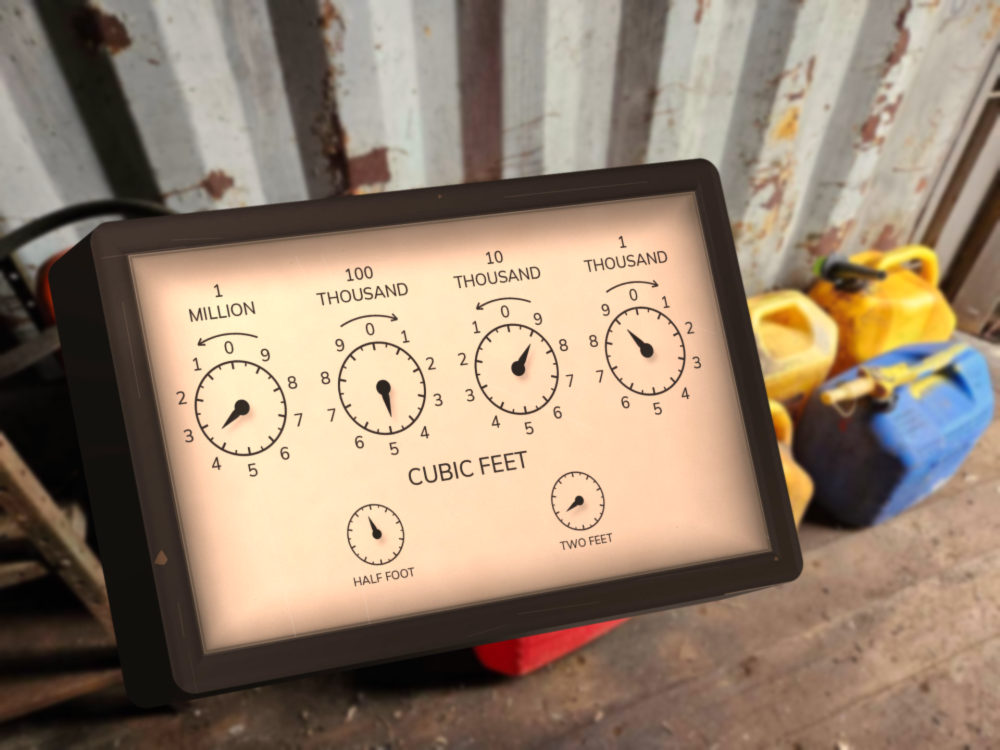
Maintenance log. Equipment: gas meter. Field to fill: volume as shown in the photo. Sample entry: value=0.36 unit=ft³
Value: value=348900 unit=ft³
